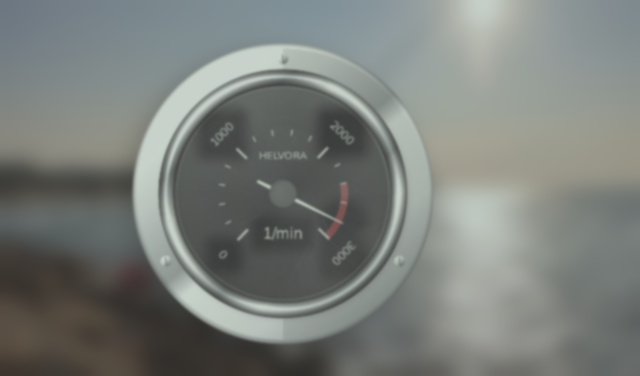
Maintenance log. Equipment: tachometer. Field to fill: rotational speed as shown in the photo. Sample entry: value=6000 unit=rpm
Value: value=2800 unit=rpm
